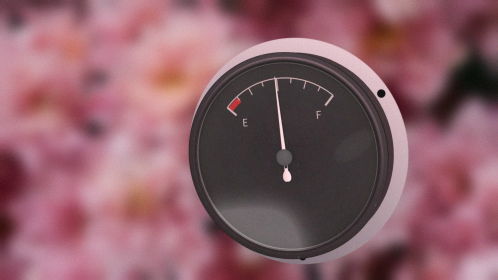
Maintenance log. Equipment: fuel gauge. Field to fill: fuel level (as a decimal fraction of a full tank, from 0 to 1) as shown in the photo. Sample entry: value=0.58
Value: value=0.5
